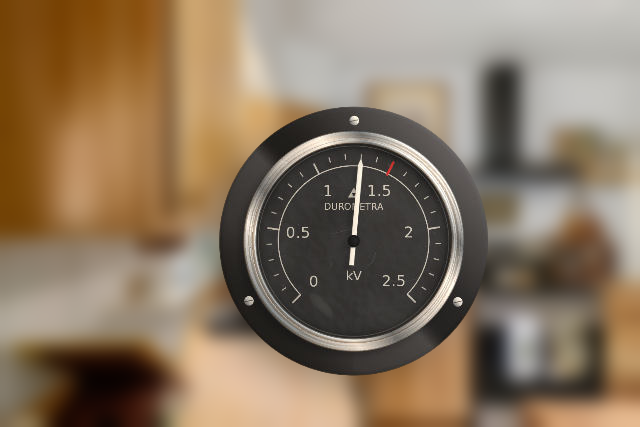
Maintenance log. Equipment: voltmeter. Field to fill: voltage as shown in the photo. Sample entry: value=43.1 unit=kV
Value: value=1.3 unit=kV
